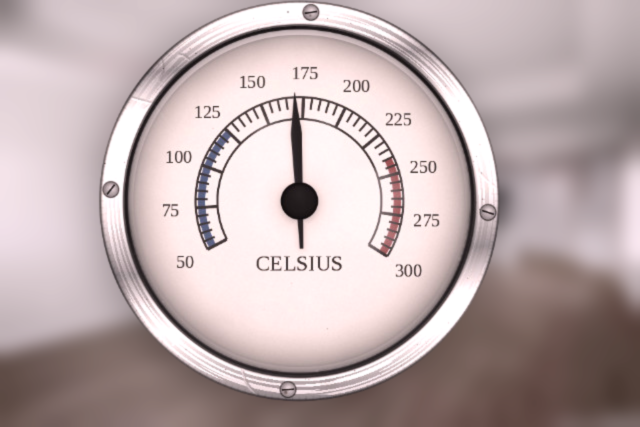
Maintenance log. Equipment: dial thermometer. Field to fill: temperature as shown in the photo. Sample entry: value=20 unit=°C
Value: value=170 unit=°C
